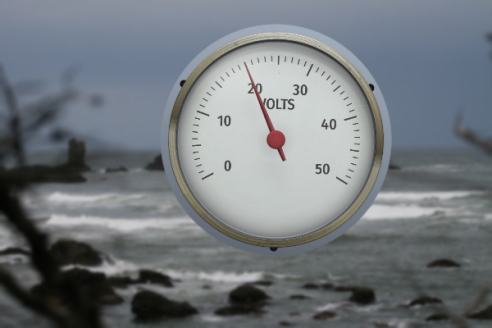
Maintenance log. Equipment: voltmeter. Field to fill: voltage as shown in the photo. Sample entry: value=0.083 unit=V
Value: value=20 unit=V
